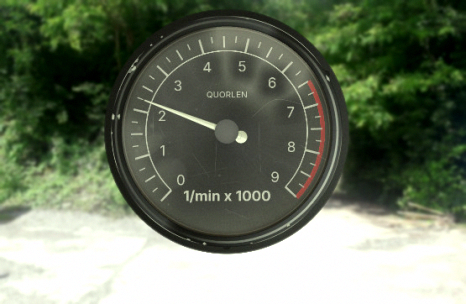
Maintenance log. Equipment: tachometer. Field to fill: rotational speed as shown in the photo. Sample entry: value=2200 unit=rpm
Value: value=2250 unit=rpm
